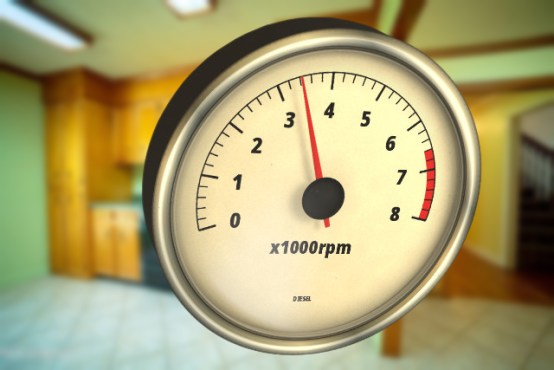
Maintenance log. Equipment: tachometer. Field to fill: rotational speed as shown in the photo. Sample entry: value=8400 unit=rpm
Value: value=3400 unit=rpm
